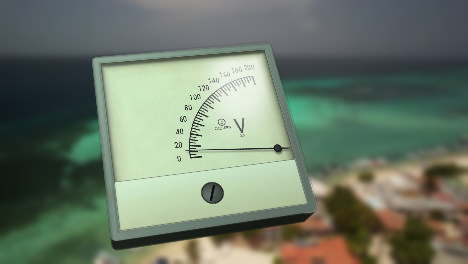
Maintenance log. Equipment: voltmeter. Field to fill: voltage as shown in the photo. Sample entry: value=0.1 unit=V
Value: value=10 unit=V
